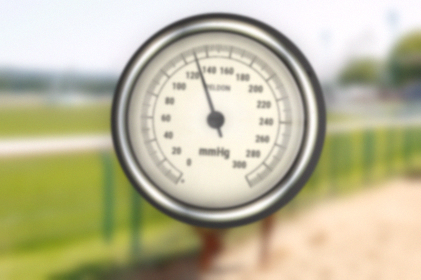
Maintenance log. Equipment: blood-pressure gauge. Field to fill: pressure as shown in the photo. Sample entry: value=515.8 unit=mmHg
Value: value=130 unit=mmHg
